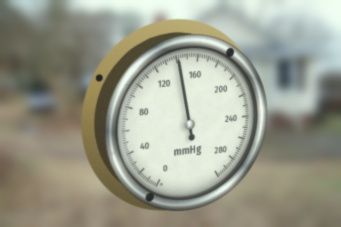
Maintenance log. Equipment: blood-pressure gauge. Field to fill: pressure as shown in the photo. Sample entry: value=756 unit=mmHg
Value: value=140 unit=mmHg
